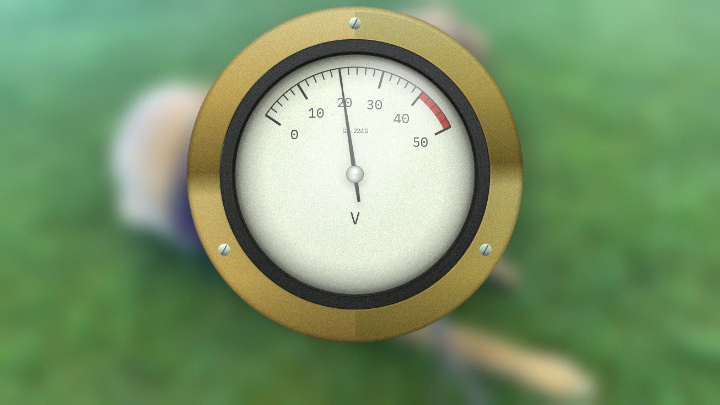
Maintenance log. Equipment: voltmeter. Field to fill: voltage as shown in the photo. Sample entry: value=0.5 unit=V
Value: value=20 unit=V
